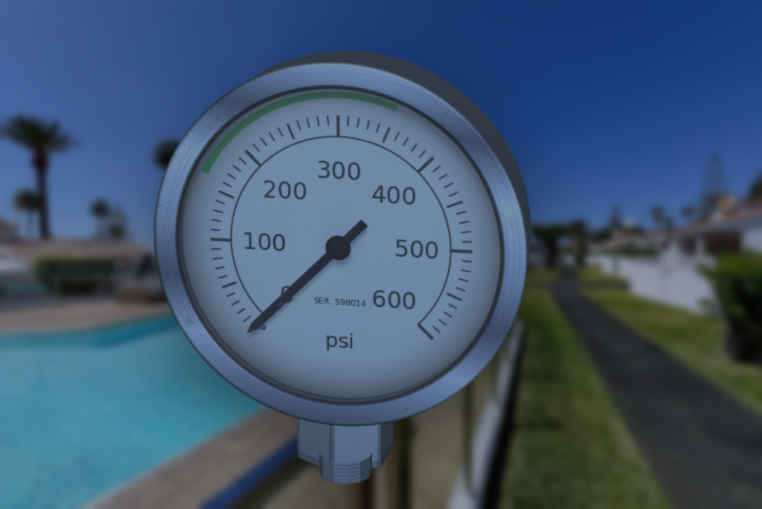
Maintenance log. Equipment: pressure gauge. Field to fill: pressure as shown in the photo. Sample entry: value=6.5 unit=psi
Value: value=0 unit=psi
